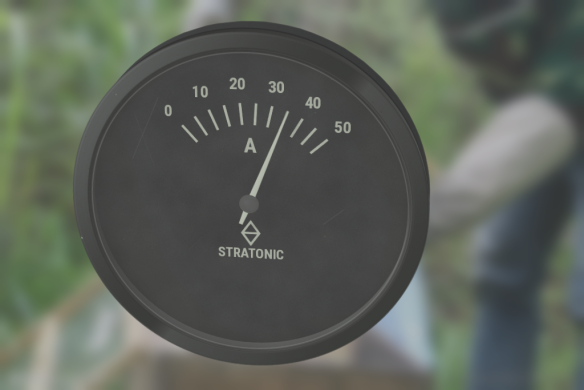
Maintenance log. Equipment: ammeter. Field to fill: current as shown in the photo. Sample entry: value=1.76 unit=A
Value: value=35 unit=A
